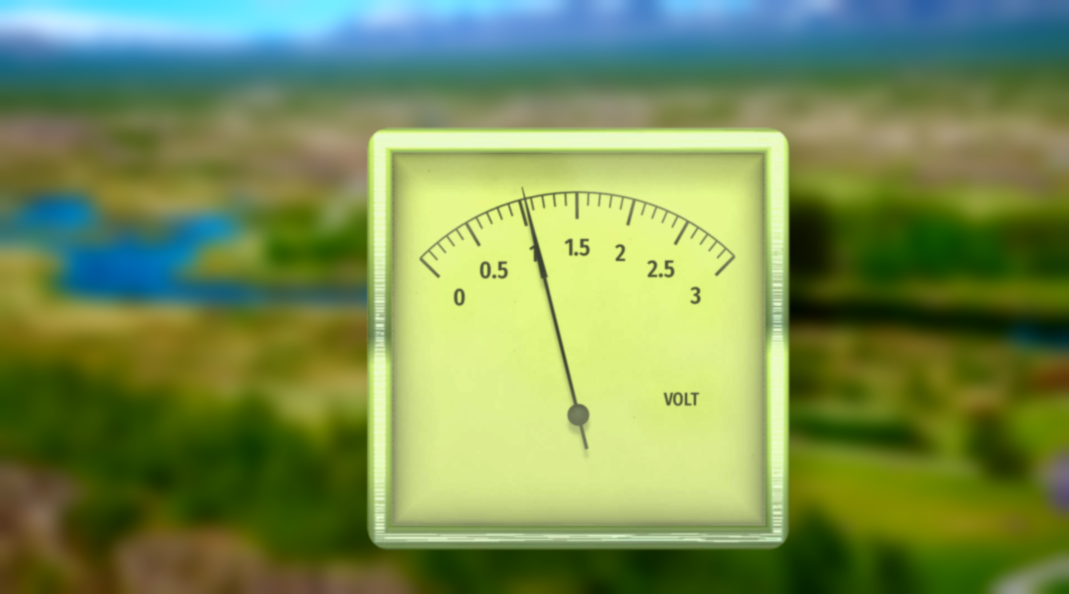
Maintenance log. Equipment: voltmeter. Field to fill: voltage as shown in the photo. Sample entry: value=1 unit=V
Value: value=1.05 unit=V
